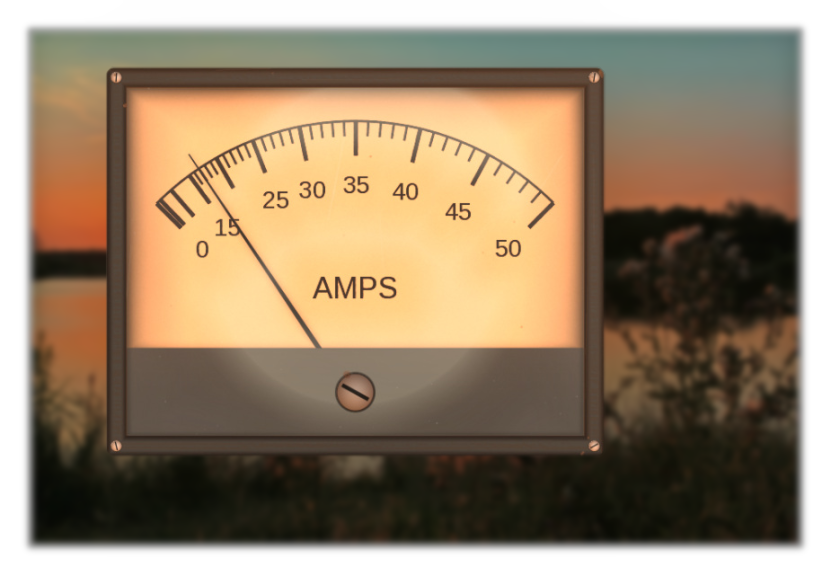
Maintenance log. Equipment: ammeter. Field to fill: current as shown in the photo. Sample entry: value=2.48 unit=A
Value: value=17 unit=A
